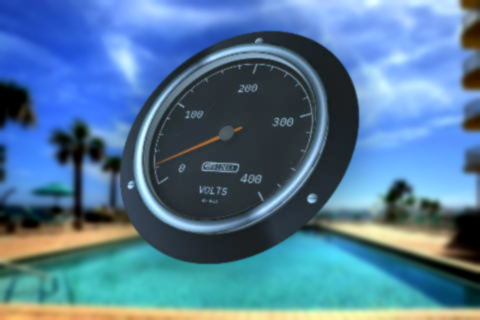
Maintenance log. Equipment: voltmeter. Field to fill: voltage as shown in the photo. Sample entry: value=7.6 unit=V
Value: value=20 unit=V
